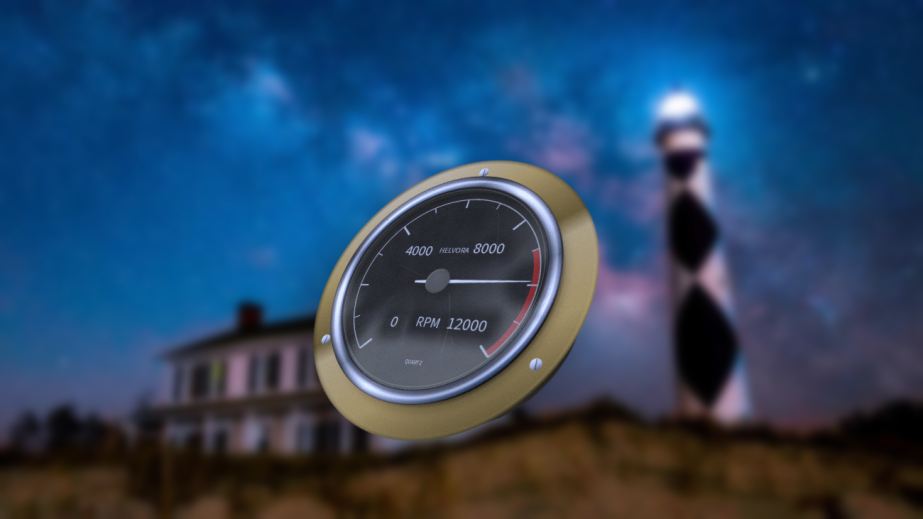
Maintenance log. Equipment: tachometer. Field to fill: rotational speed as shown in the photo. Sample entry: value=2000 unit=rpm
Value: value=10000 unit=rpm
